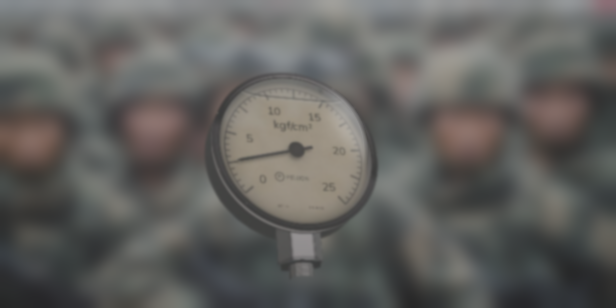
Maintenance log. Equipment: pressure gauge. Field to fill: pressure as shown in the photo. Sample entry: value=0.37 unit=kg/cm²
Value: value=2.5 unit=kg/cm²
